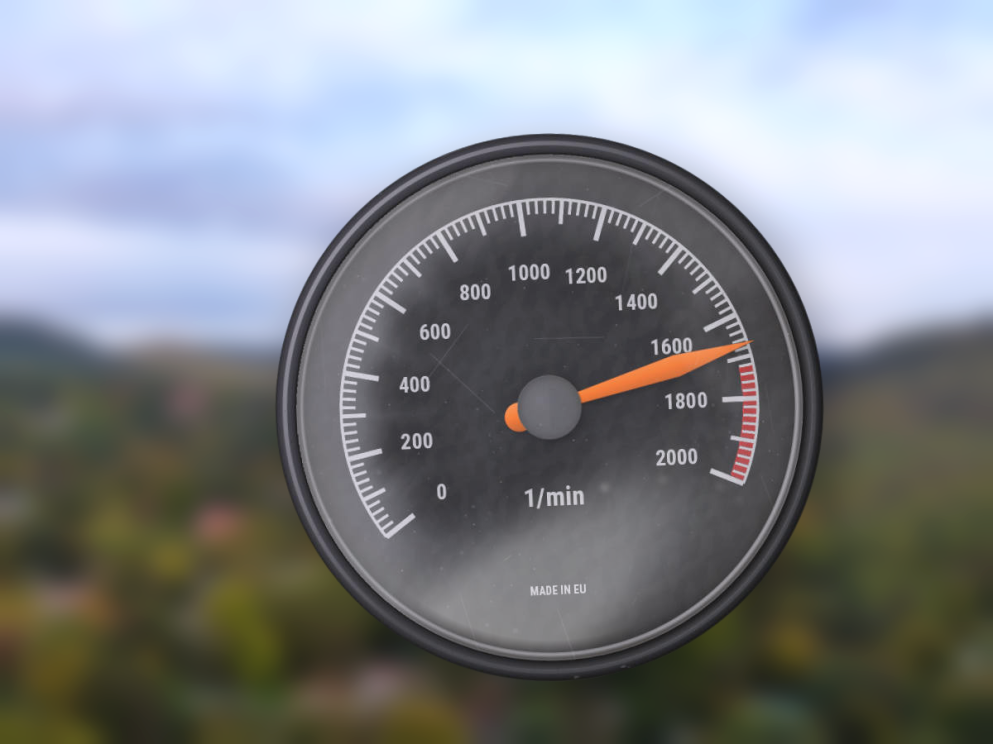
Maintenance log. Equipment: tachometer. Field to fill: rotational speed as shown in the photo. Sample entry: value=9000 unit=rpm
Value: value=1670 unit=rpm
